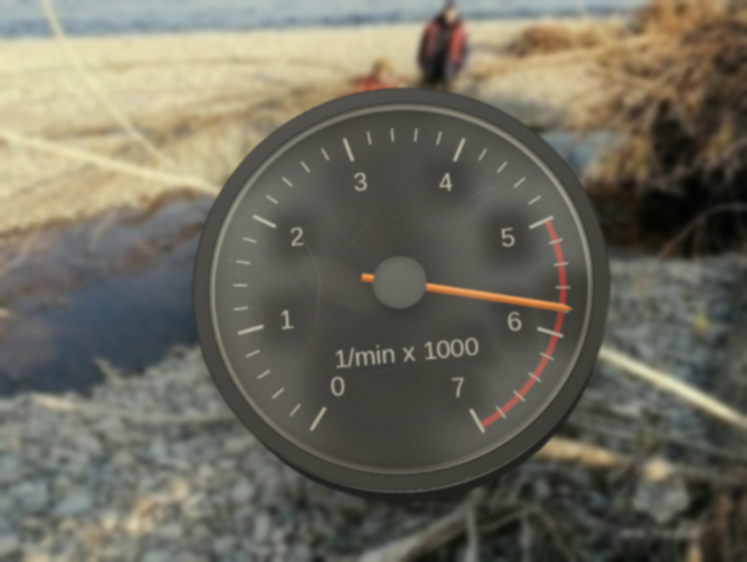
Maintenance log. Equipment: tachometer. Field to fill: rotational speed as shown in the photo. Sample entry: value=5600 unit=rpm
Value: value=5800 unit=rpm
